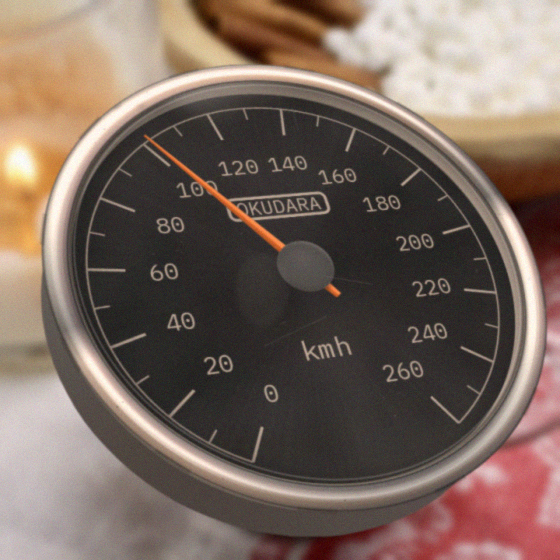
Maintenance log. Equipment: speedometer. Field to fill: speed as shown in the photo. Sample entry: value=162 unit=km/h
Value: value=100 unit=km/h
